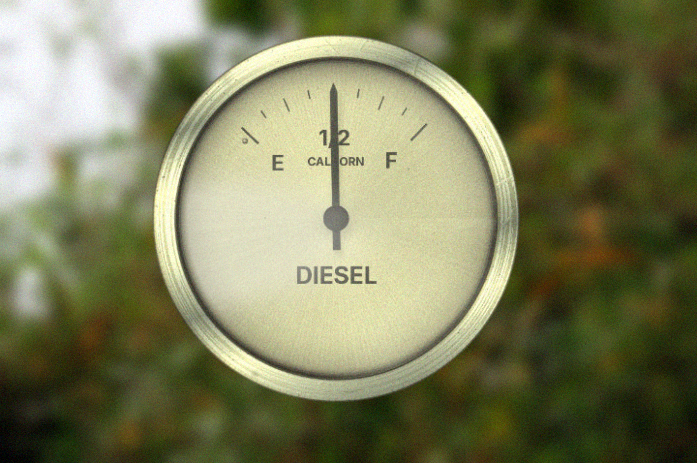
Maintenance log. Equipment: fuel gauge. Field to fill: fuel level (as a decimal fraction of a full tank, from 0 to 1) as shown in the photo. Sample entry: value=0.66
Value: value=0.5
